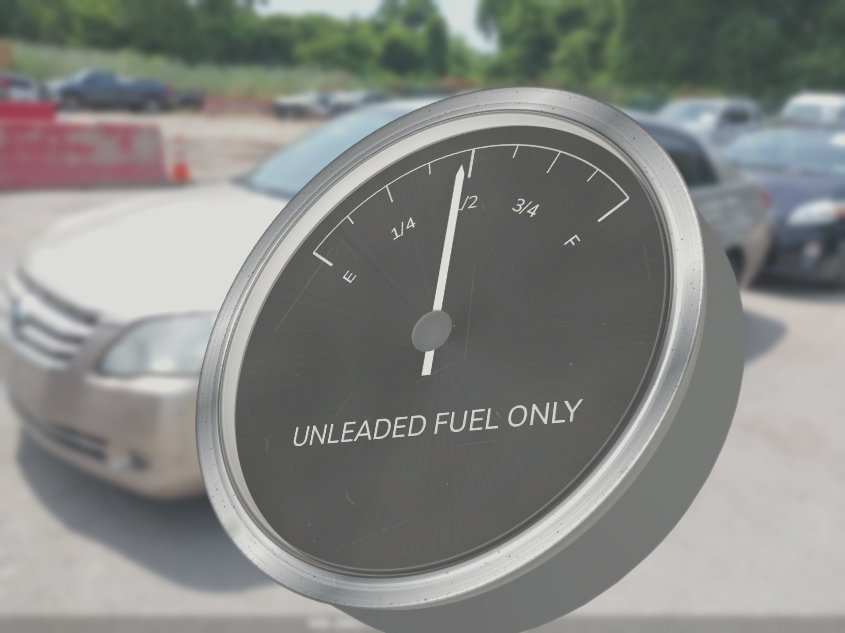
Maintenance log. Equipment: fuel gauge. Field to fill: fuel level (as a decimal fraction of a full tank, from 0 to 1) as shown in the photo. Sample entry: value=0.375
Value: value=0.5
